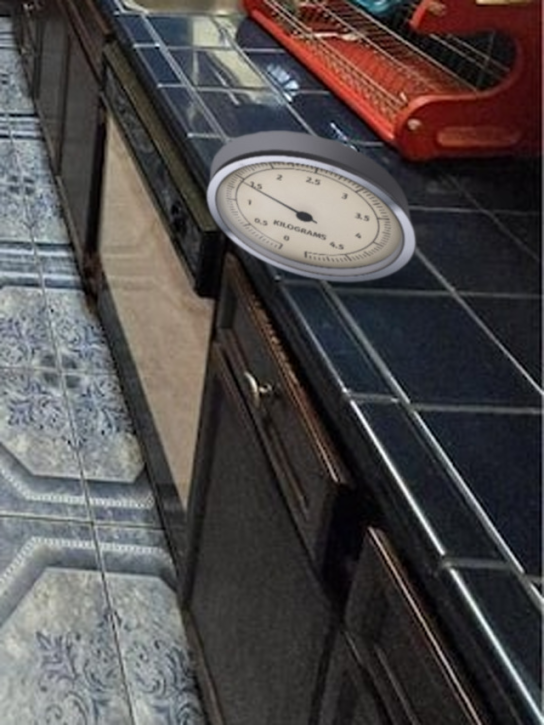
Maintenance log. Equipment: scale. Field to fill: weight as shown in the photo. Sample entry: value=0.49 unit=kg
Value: value=1.5 unit=kg
